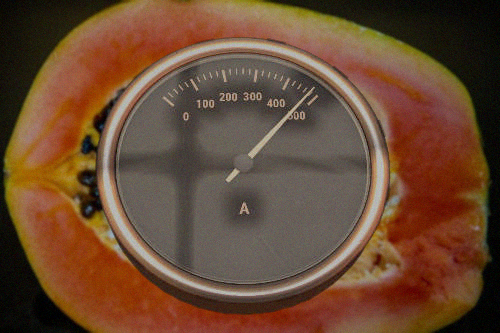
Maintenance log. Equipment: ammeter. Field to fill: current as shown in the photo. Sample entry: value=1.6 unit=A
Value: value=480 unit=A
